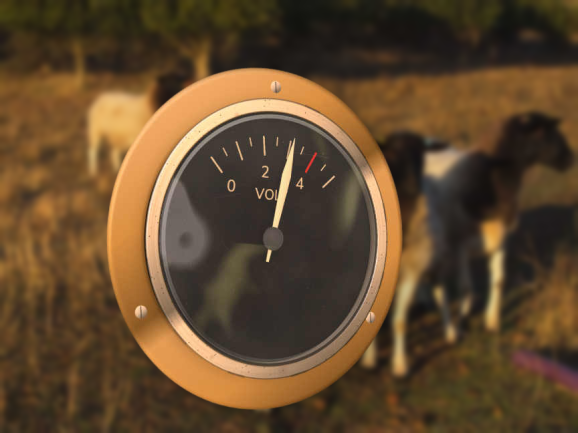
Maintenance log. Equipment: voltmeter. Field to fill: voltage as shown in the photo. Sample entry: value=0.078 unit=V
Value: value=3 unit=V
